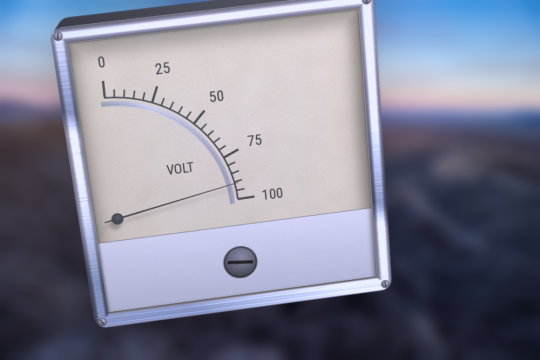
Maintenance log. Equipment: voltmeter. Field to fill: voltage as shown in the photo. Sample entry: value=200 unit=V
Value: value=90 unit=V
